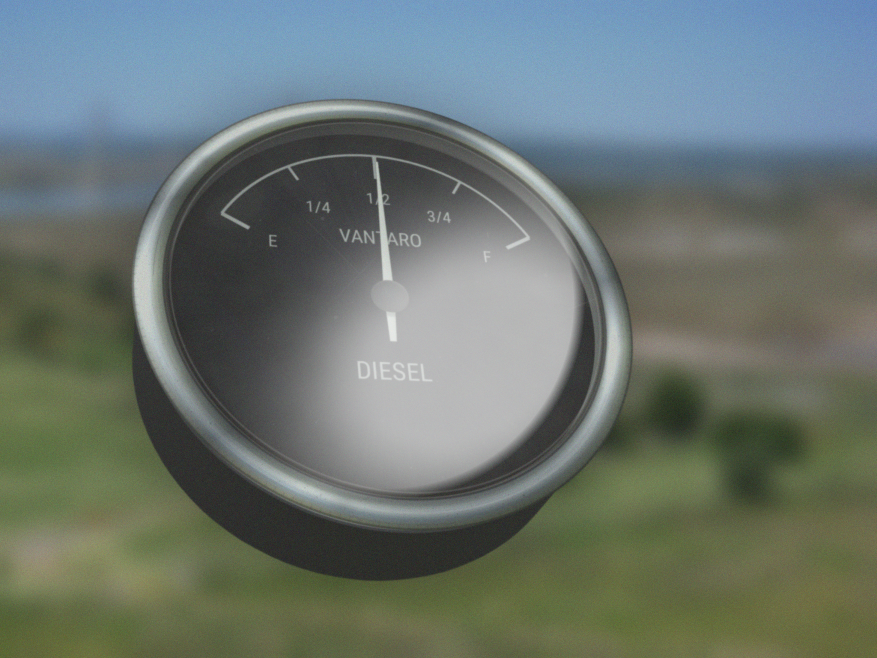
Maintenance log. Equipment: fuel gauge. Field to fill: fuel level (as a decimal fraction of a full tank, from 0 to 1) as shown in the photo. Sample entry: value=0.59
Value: value=0.5
